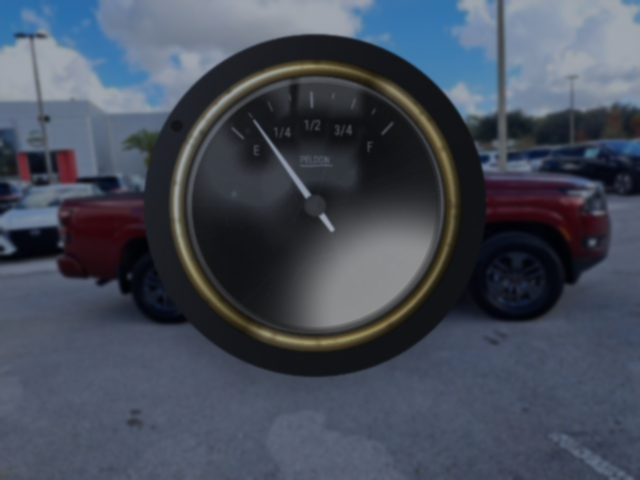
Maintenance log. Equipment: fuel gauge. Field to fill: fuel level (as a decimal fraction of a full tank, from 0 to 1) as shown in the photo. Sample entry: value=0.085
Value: value=0.125
